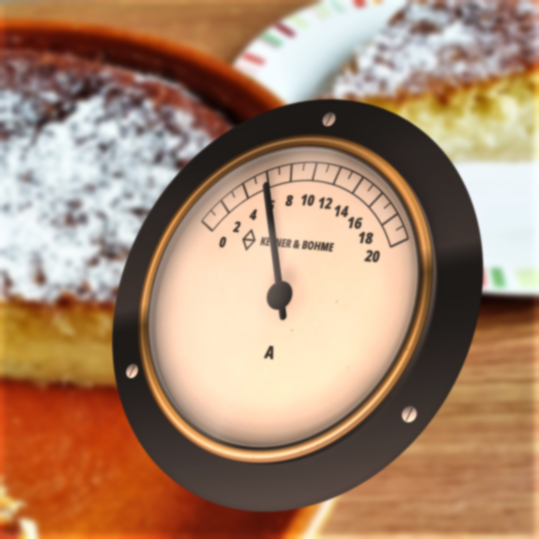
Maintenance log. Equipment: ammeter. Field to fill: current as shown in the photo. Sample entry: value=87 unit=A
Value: value=6 unit=A
